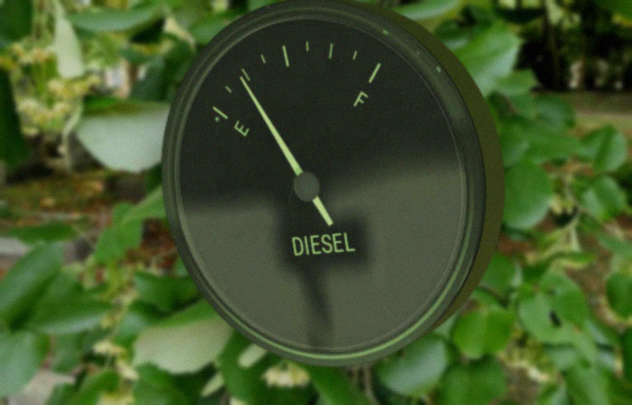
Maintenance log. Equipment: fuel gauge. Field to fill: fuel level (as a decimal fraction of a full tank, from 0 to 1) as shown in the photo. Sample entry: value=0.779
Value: value=0.25
